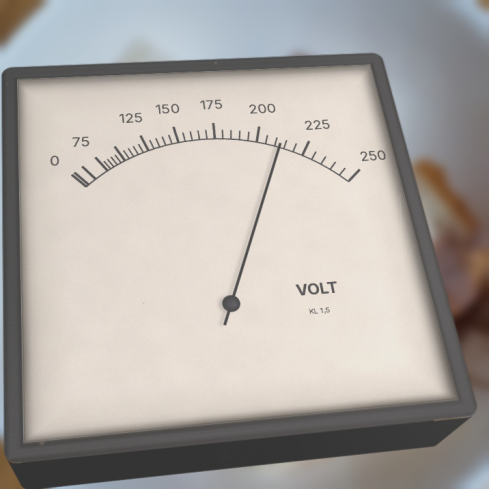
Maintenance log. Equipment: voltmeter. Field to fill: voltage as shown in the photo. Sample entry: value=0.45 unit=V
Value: value=212.5 unit=V
